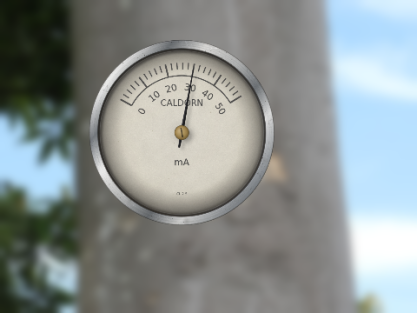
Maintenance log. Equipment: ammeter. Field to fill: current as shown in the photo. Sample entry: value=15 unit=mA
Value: value=30 unit=mA
